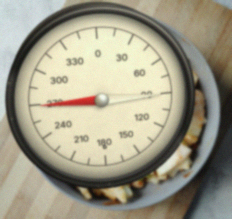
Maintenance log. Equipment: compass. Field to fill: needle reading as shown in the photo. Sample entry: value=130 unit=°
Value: value=270 unit=°
